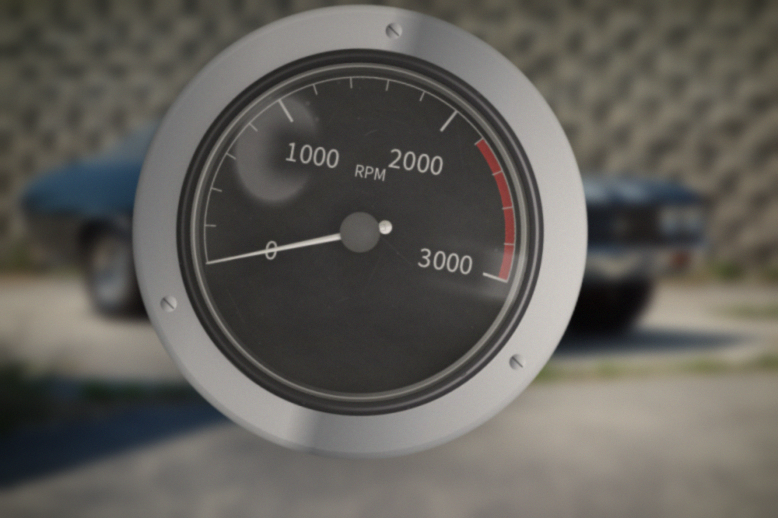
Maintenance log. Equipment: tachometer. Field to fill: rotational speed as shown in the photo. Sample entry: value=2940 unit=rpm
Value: value=0 unit=rpm
